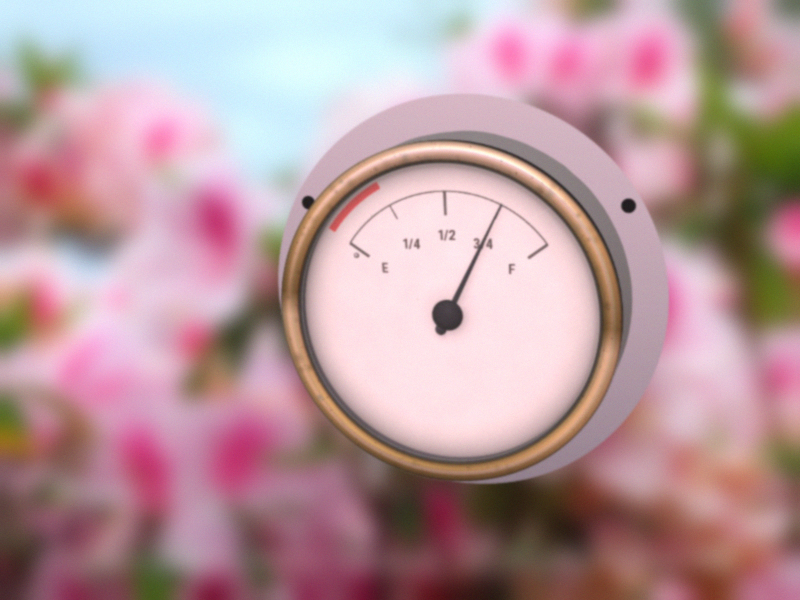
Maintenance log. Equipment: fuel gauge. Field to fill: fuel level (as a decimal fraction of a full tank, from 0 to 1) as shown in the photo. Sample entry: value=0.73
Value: value=0.75
